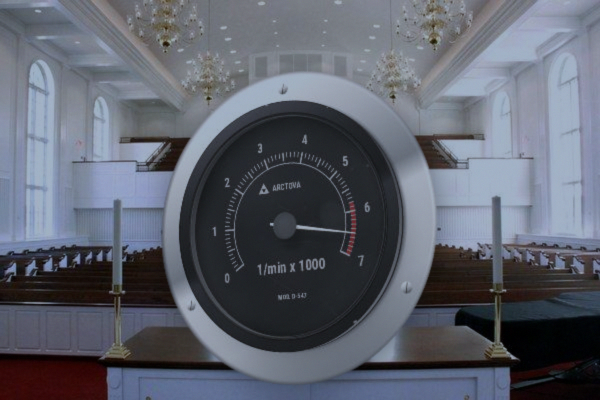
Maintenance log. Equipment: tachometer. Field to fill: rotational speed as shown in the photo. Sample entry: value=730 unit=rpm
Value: value=6500 unit=rpm
